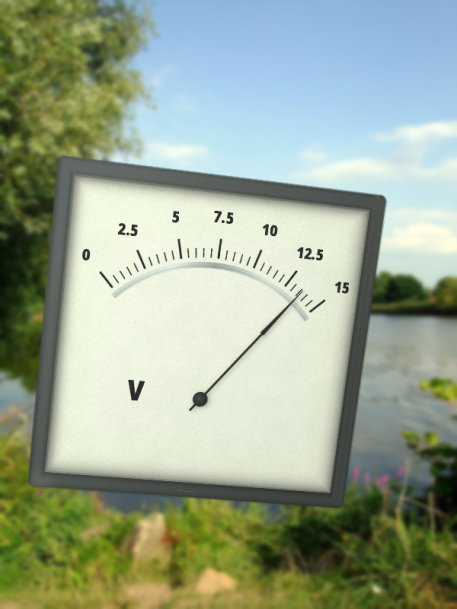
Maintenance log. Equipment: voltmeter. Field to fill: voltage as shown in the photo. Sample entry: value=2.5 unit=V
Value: value=13.5 unit=V
